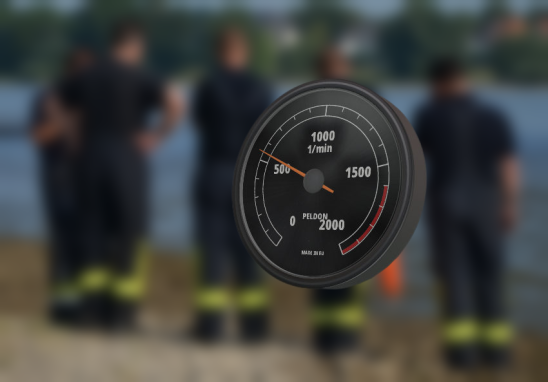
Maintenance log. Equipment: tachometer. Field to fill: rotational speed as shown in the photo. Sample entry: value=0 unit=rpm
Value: value=550 unit=rpm
